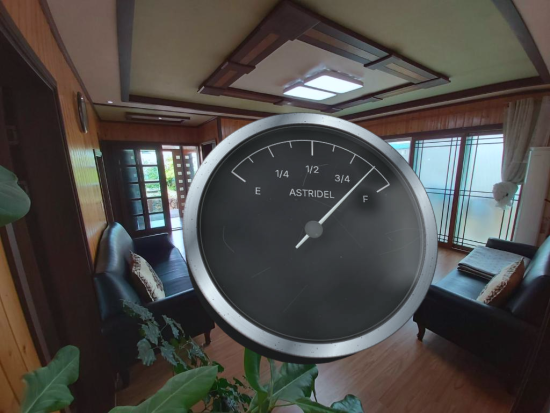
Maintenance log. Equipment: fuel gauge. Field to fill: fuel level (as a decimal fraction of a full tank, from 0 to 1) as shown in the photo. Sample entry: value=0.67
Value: value=0.875
